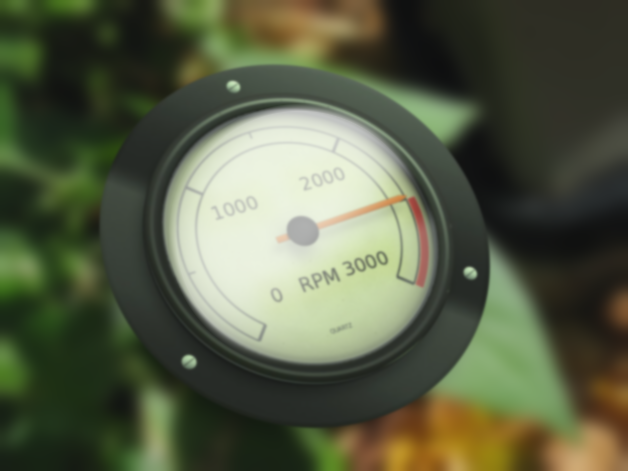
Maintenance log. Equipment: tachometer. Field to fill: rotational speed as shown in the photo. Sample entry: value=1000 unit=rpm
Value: value=2500 unit=rpm
